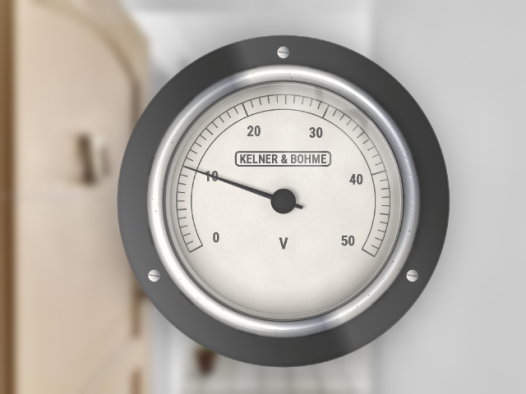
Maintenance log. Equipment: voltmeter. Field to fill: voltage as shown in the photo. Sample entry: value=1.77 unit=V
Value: value=10 unit=V
